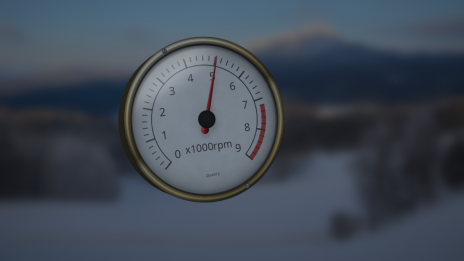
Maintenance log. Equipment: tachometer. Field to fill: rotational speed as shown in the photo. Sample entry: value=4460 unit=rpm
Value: value=5000 unit=rpm
